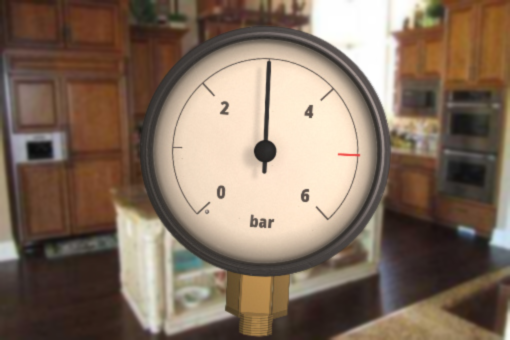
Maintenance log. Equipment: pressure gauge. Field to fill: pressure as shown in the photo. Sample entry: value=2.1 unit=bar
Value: value=3 unit=bar
